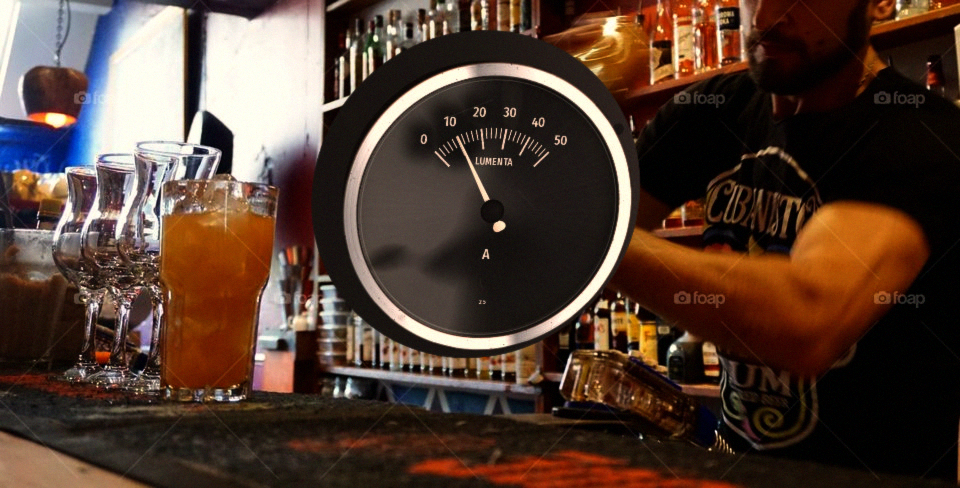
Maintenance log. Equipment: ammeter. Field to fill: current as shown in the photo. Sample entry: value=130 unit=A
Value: value=10 unit=A
